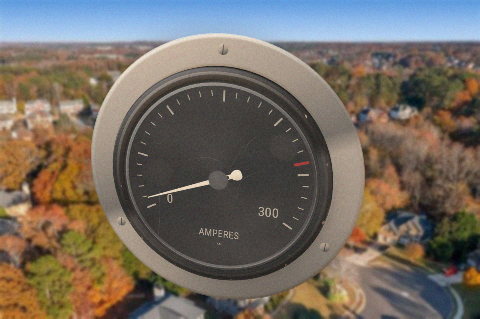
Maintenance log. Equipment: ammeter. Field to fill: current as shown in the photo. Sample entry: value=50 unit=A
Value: value=10 unit=A
